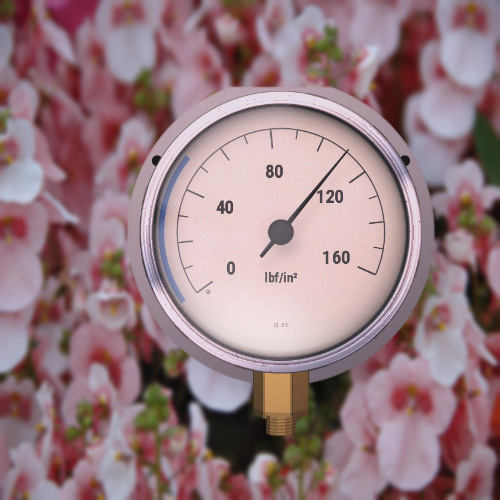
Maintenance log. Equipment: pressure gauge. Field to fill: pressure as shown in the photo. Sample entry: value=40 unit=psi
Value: value=110 unit=psi
